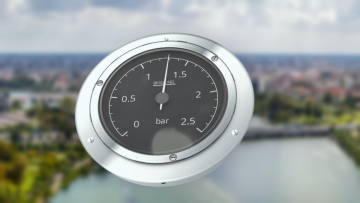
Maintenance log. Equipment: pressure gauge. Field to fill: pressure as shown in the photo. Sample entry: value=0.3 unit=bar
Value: value=1.3 unit=bar
